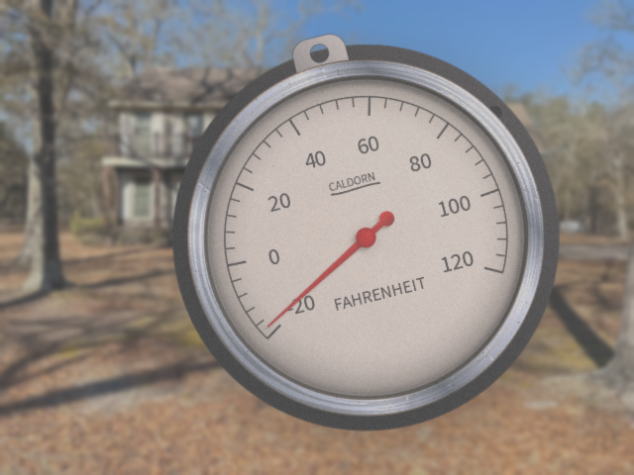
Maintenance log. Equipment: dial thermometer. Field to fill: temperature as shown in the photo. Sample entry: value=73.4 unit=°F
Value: value=-18 unit=°F
